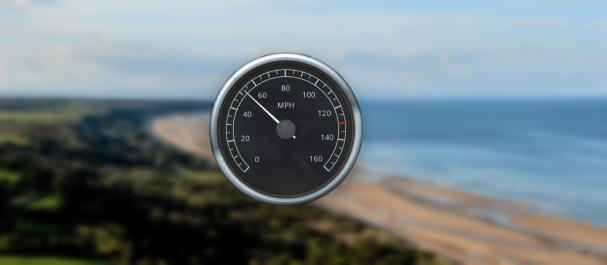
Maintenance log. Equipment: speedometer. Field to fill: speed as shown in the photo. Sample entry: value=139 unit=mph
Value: value=52.5 unit=mph
